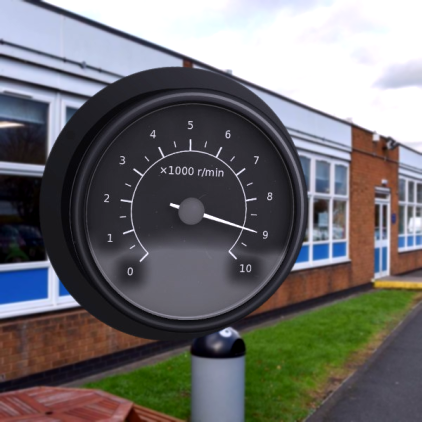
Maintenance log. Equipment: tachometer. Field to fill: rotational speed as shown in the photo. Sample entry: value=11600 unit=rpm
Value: value=9000 unit=rpm
